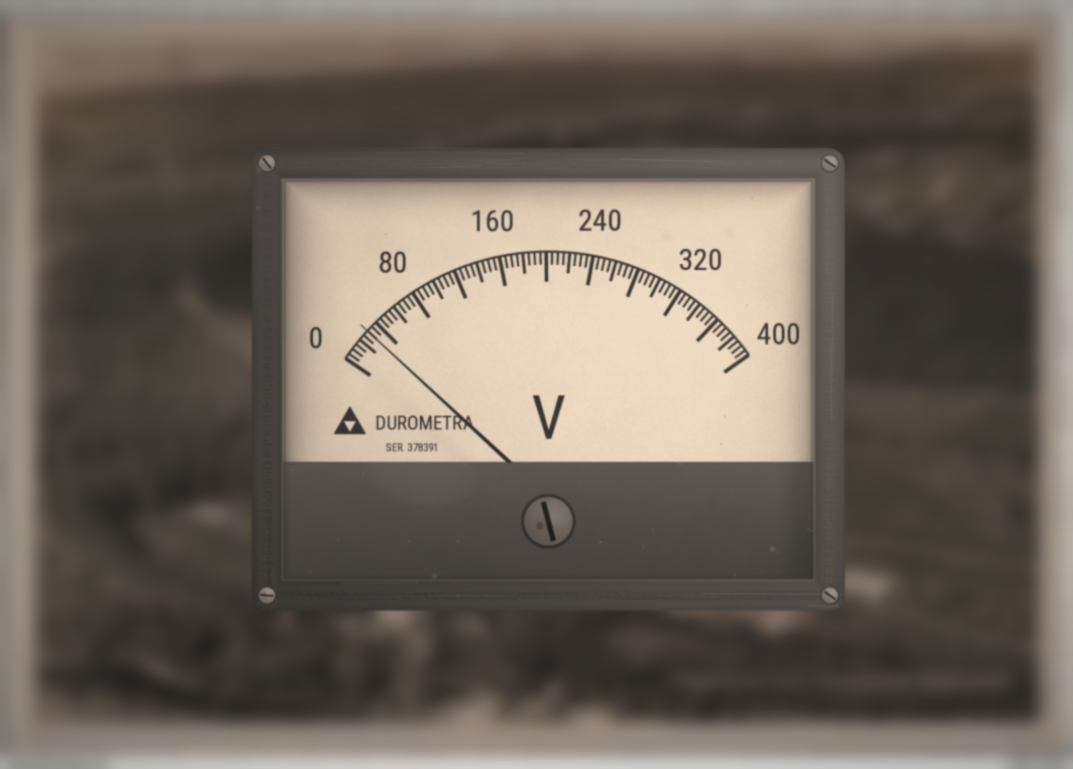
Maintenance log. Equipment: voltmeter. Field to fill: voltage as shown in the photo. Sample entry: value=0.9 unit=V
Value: value=30 unit=V
